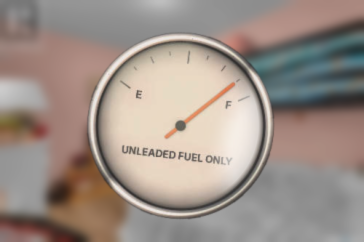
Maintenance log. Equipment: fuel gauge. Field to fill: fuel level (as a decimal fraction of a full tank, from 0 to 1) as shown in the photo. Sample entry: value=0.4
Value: value=0.875
